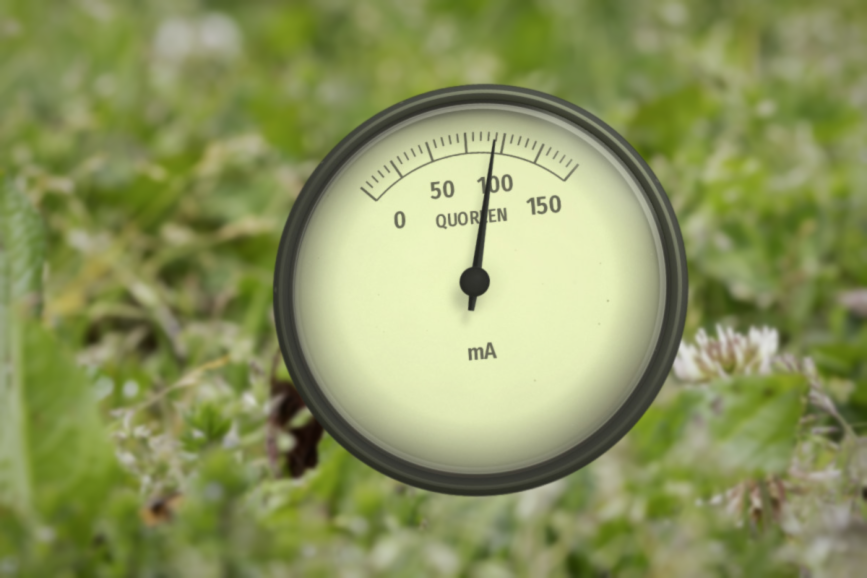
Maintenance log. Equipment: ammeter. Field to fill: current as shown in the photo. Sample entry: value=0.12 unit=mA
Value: value=95 unit=mA
